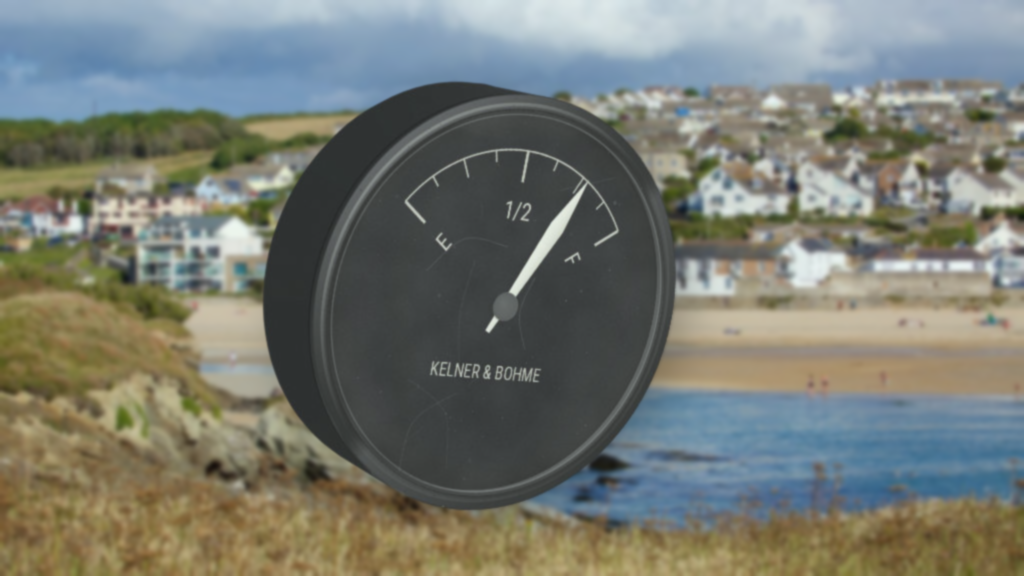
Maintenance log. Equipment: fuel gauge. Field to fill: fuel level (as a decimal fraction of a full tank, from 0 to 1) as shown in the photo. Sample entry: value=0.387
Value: value=0.75
